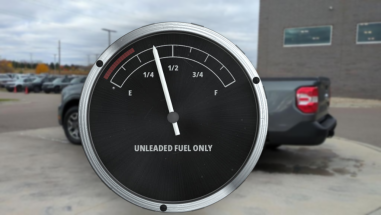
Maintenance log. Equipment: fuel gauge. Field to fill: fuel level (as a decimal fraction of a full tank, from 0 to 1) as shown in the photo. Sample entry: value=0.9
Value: value=0.375
